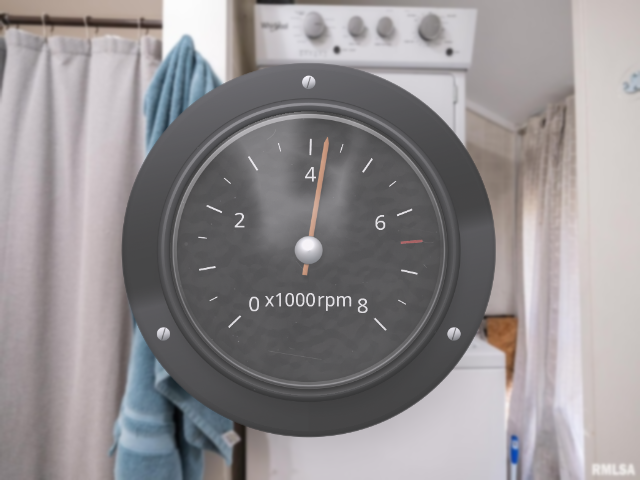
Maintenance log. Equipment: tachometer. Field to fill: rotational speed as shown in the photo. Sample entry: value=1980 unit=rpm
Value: value=4250 unit=rpm
